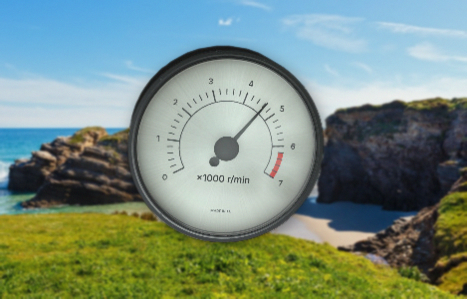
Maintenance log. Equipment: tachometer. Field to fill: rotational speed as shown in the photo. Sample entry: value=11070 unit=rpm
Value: value=4600 unit=rpm
